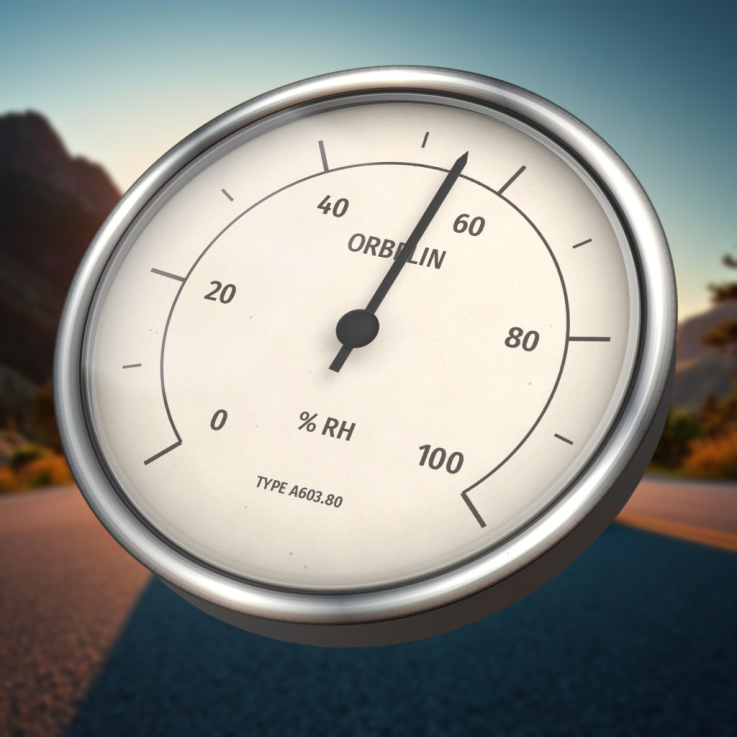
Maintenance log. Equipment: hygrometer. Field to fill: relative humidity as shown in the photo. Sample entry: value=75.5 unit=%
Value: value=55 unit=%
